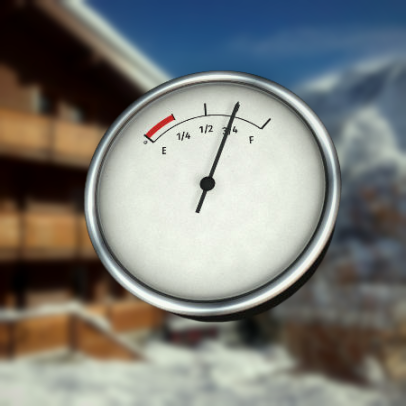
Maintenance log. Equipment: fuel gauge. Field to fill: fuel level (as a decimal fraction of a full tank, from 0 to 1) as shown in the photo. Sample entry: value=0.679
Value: value=0.75
